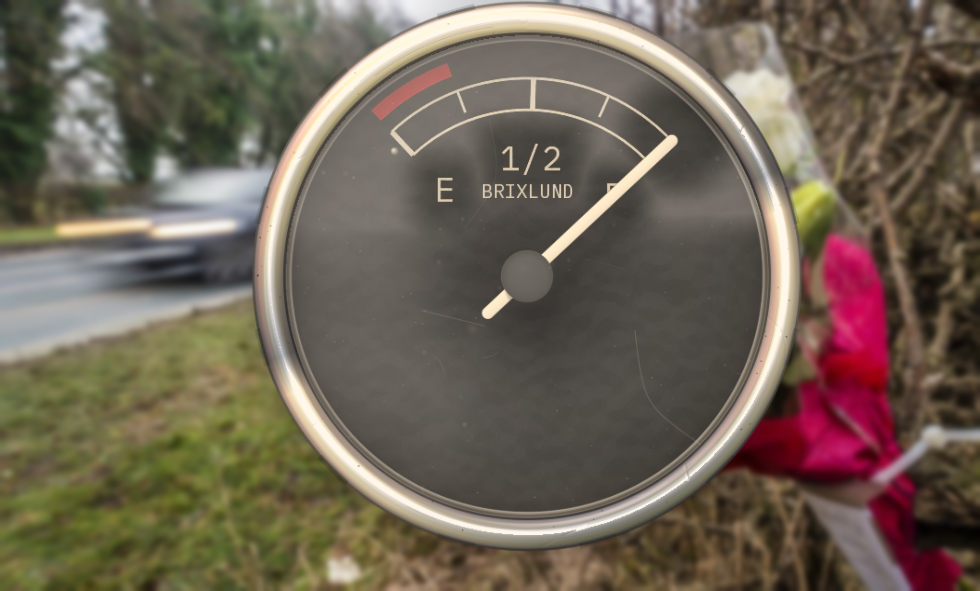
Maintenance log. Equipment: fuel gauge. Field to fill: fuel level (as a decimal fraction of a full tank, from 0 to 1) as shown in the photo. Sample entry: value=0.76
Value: value=1
